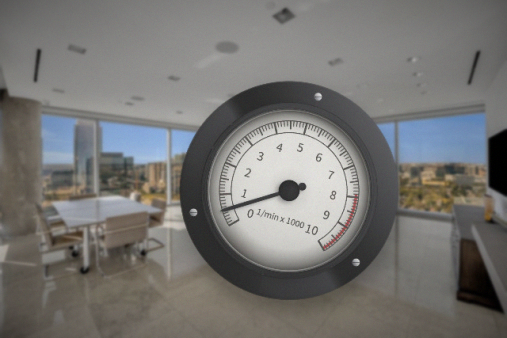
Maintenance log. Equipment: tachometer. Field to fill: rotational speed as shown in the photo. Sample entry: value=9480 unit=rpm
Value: value=500 unit=rpm
